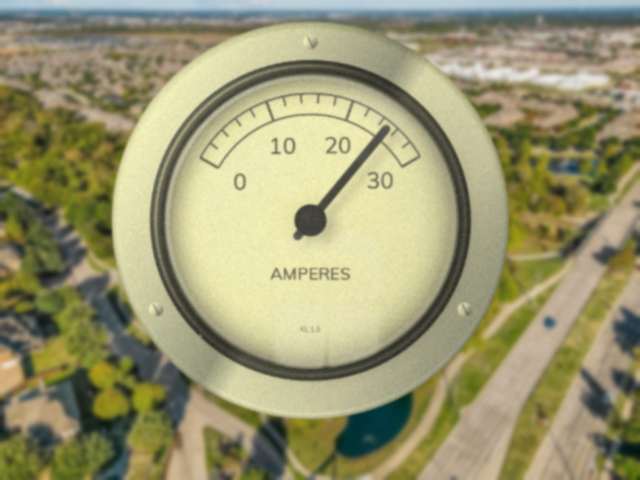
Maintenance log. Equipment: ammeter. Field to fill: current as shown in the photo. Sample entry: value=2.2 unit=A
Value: value=25 unit=A
